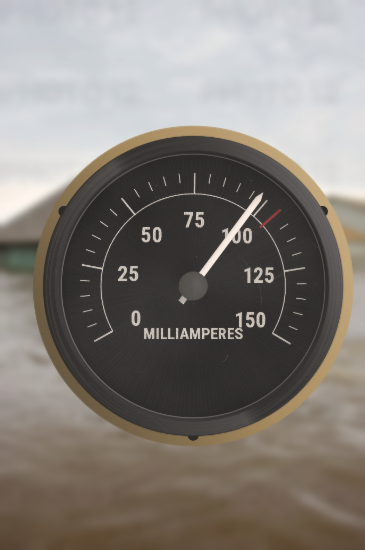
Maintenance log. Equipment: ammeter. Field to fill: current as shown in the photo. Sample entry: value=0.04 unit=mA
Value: value=97.5 unit=mA
